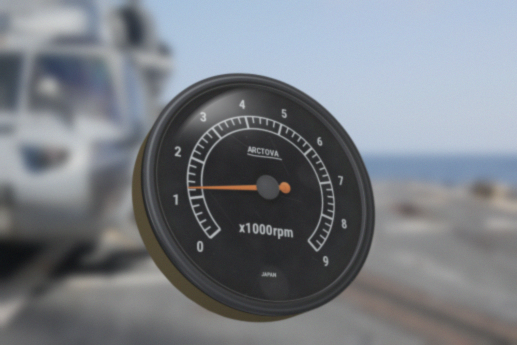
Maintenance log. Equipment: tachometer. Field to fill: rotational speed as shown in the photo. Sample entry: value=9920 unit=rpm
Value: value=1200 unit=rpm
